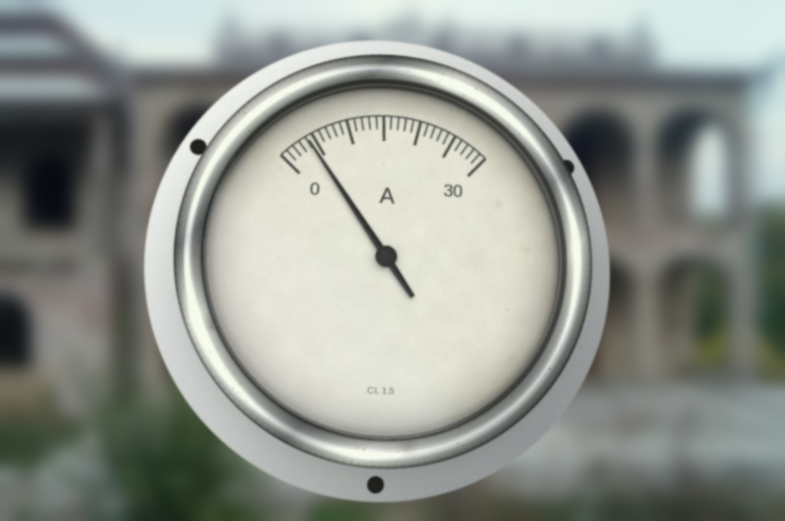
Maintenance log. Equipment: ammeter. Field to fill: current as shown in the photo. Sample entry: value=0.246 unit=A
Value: value=4 unit=A
